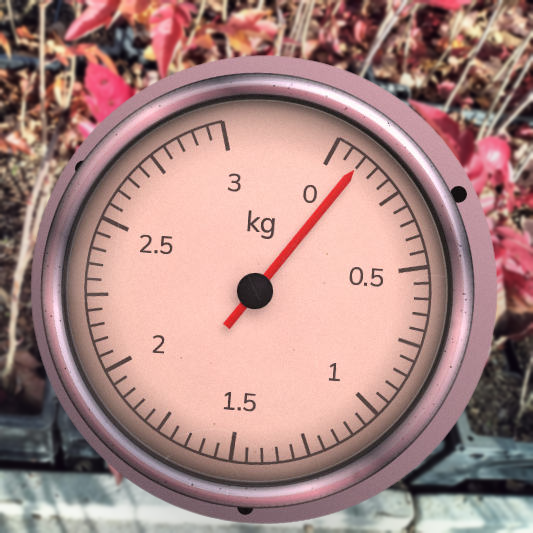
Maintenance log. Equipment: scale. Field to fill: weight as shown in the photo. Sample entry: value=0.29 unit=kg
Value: value=0.1 unit=kg
